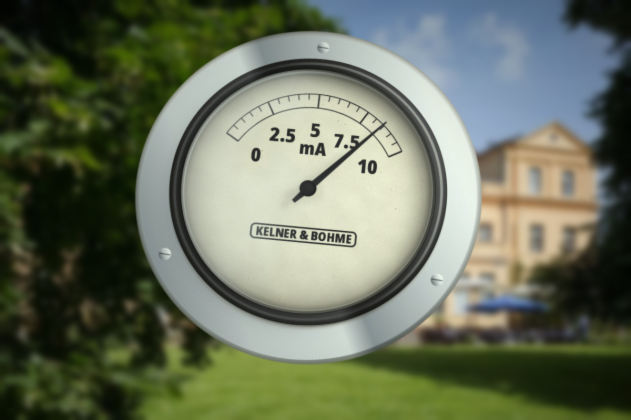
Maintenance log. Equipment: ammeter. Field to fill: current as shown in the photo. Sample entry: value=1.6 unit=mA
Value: value=8.5 unit=mA
